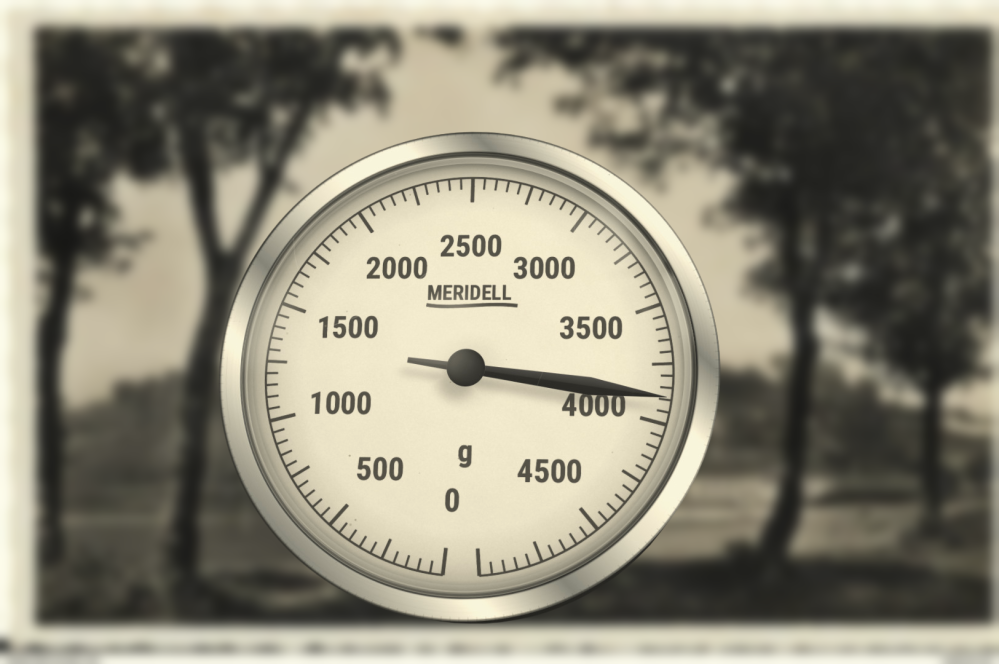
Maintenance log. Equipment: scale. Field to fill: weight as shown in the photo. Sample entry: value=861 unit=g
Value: value=3900 unit=g
